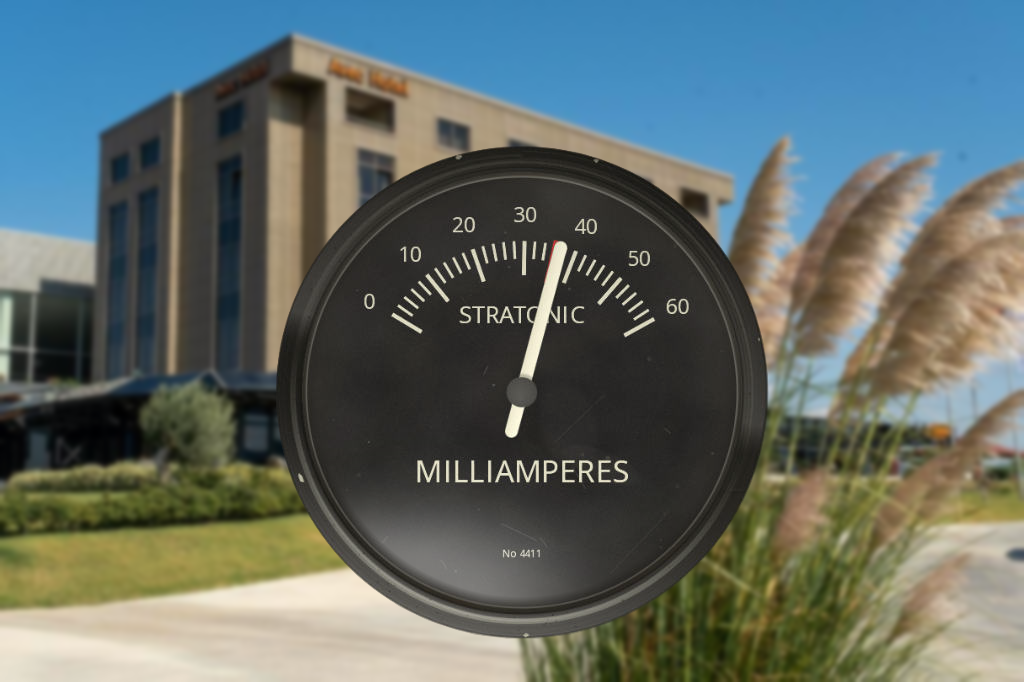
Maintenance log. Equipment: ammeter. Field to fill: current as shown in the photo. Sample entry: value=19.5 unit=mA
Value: value=37 unit=mA
